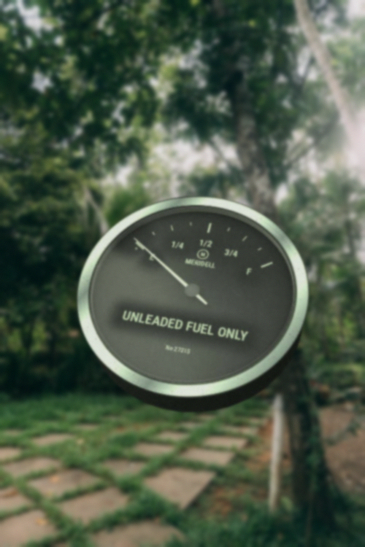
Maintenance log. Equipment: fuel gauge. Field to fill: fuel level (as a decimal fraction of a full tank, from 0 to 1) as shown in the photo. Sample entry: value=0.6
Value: value=0
